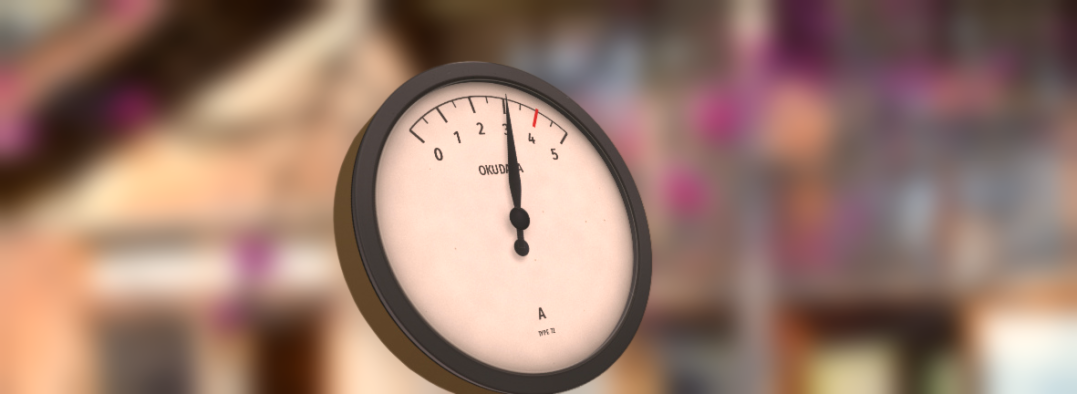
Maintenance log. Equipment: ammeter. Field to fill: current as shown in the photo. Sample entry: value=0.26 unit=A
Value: value=3 unit=A
